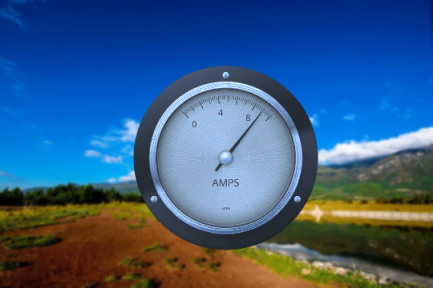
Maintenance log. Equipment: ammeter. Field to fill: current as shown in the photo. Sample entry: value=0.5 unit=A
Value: value=9 unit=A
